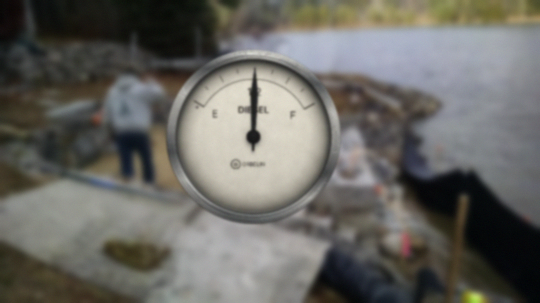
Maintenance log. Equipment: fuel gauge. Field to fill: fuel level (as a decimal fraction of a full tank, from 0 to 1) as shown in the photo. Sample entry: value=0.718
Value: value=0.5
